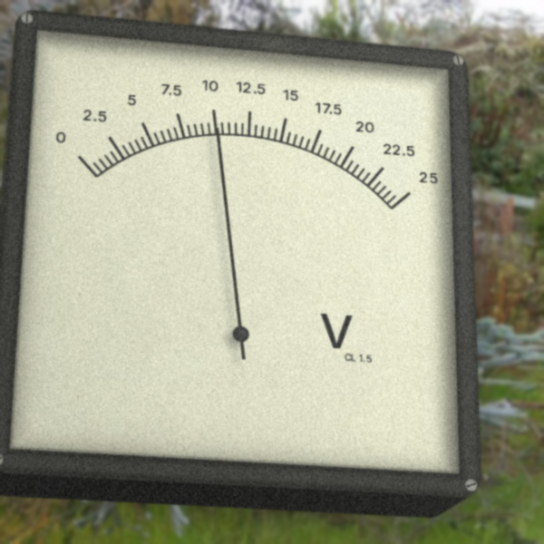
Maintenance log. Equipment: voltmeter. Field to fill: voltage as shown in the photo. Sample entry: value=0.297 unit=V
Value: value=10 unit=V
